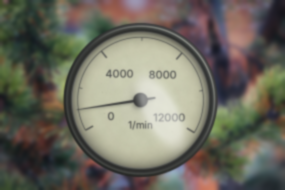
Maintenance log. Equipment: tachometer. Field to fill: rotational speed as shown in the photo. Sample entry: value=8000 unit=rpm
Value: value=1000 unit=rpm
